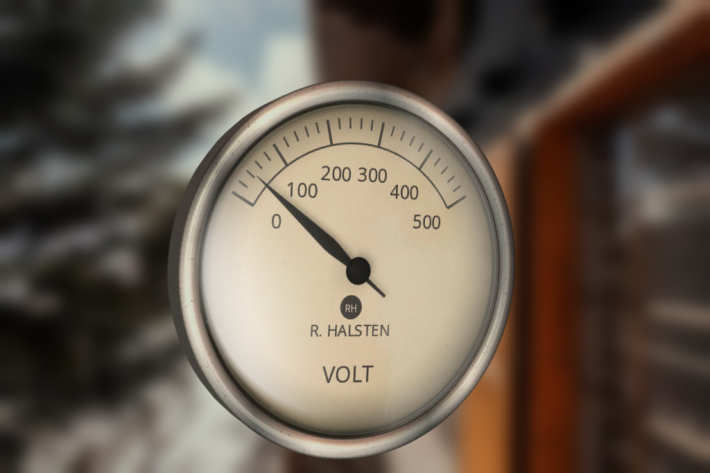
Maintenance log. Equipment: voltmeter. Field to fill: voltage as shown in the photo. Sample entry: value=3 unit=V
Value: value=40 unit=V
